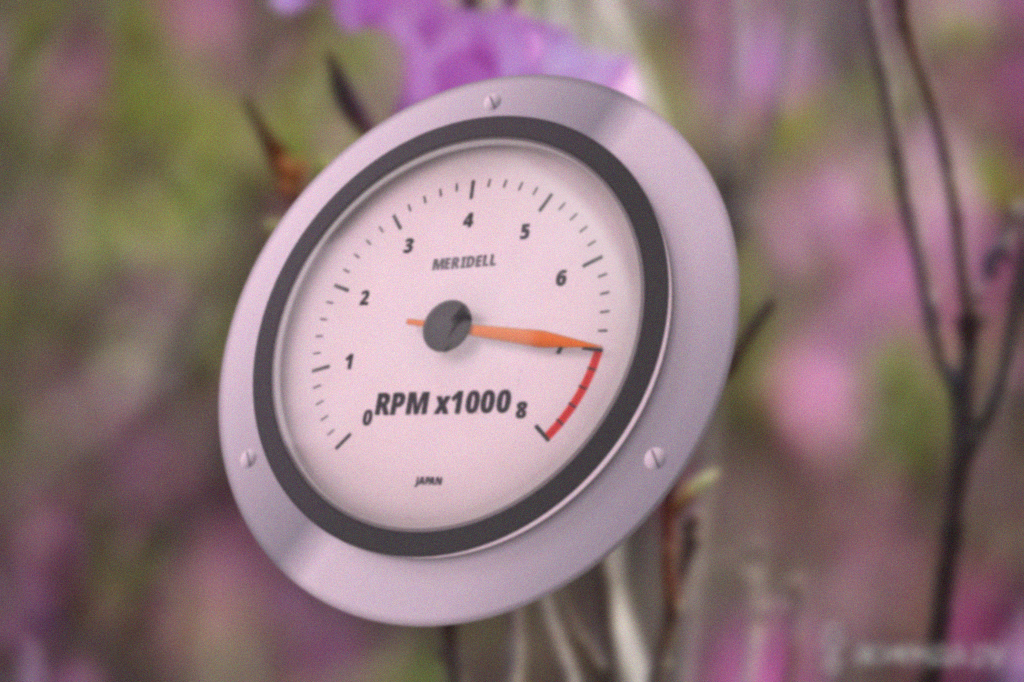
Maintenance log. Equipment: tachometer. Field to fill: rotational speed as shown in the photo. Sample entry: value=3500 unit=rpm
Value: value=7000 unit=rpm
